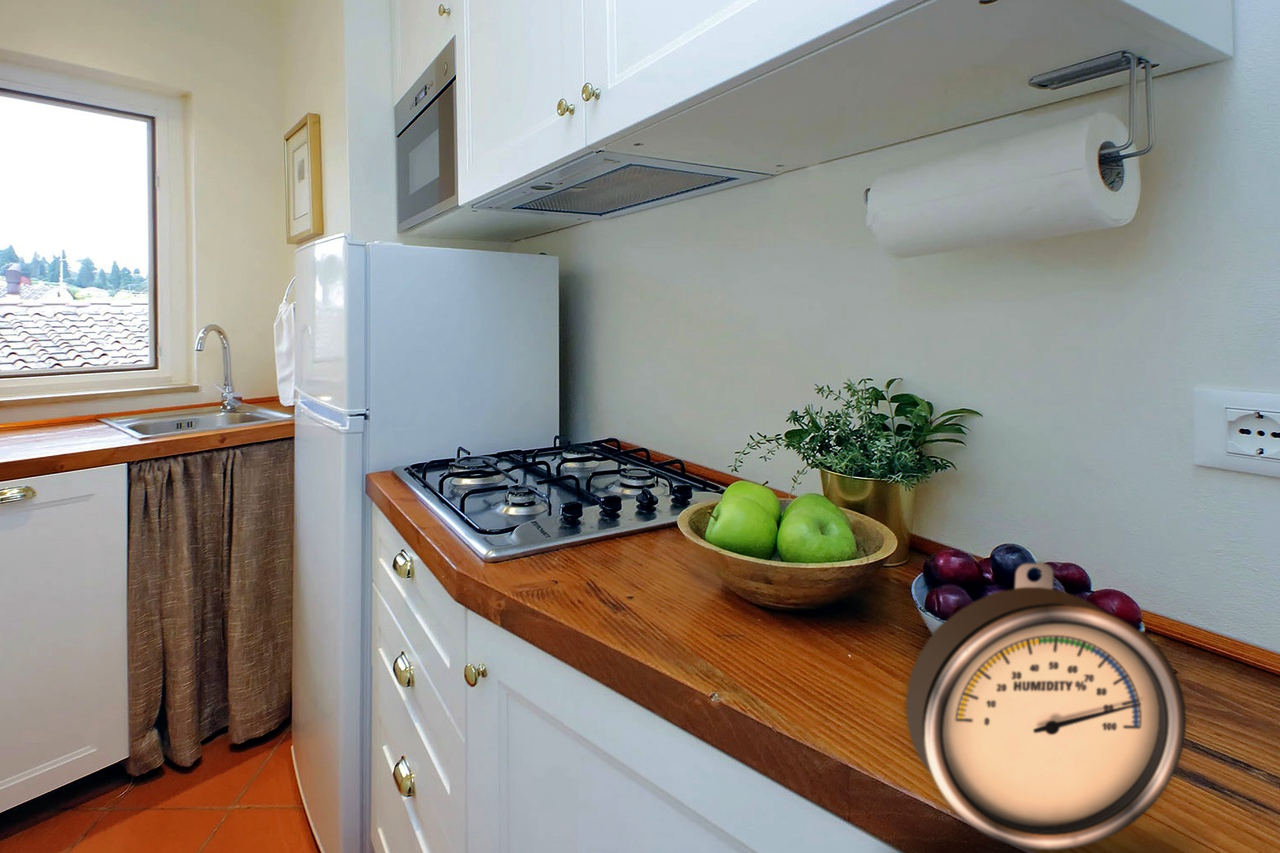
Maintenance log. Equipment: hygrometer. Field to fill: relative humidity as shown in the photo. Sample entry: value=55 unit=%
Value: value=90 unit=%
